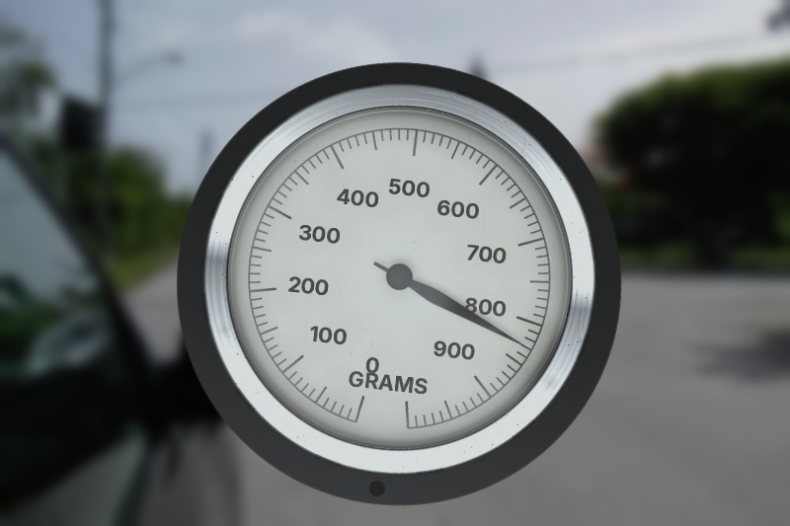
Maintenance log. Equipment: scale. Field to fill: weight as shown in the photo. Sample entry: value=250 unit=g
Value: value=830 unit=g
